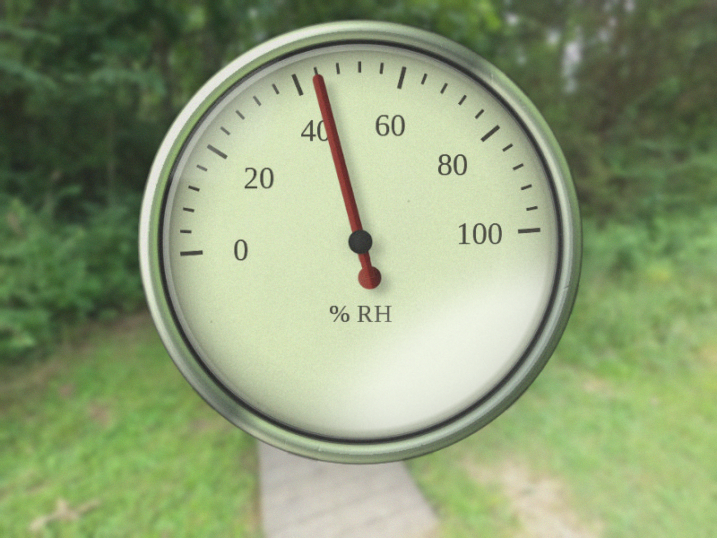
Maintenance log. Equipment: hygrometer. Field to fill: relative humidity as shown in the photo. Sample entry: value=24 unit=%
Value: value=44 unit=%
